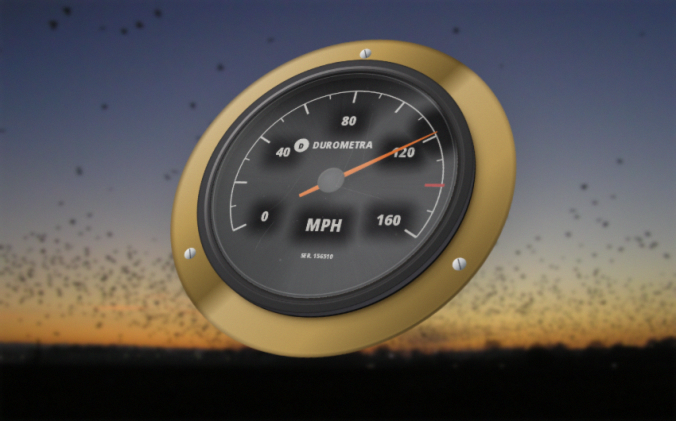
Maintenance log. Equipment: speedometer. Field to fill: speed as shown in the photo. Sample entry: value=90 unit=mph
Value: value=120 unit=mph
